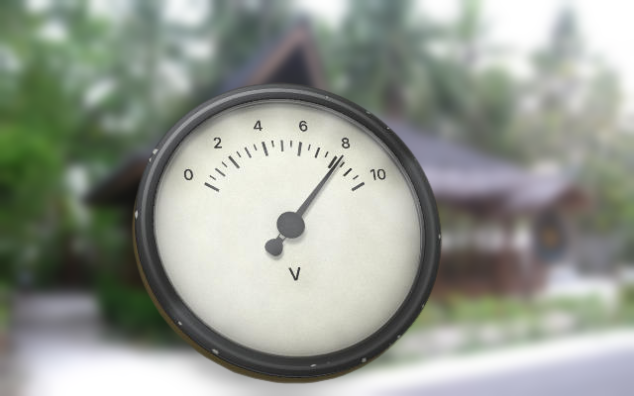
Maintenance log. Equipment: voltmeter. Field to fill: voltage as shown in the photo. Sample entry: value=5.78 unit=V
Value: value=8.25 unit=V
